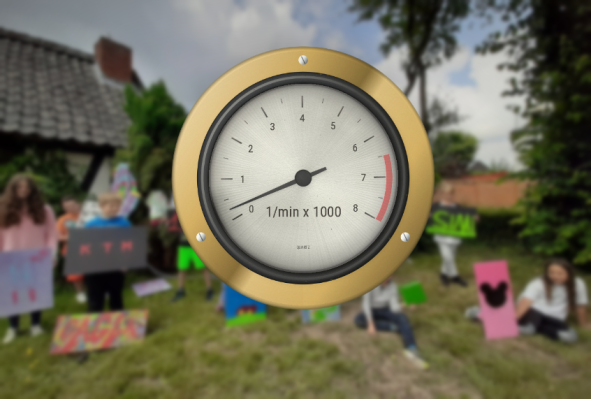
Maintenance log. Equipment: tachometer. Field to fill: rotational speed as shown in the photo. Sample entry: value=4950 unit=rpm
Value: value=250 unit=rpm
